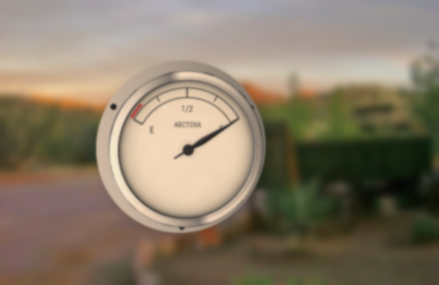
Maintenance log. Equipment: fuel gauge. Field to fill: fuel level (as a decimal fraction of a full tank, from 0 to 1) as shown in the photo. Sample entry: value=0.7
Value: value=1
